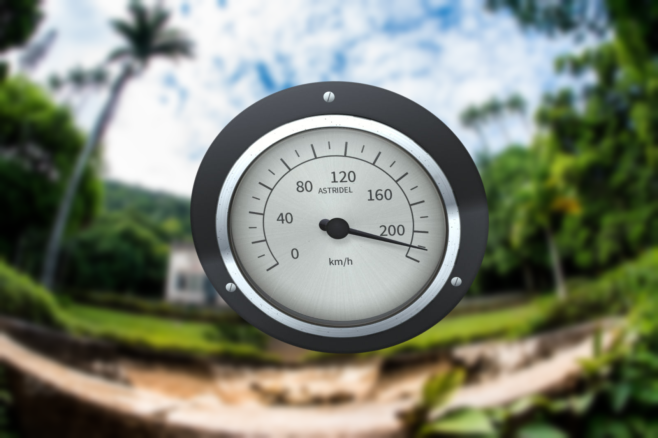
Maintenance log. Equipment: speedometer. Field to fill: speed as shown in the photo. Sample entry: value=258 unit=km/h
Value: value=210 unit=km/h
